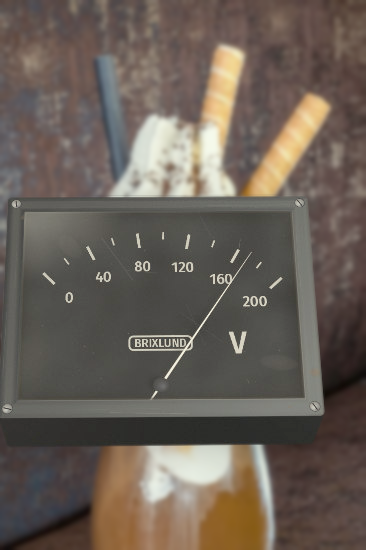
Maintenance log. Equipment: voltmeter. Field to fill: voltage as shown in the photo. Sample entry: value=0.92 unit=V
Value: value=170 unit=V
